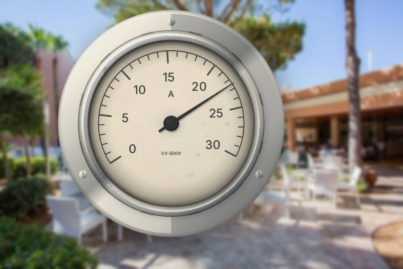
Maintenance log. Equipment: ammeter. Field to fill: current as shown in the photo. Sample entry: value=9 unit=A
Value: value=22.5 unit=A
